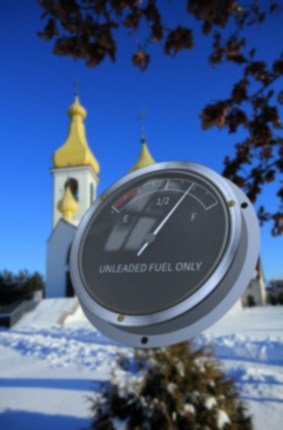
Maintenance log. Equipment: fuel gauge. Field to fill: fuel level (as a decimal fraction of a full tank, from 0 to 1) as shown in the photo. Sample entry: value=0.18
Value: value=0.75
